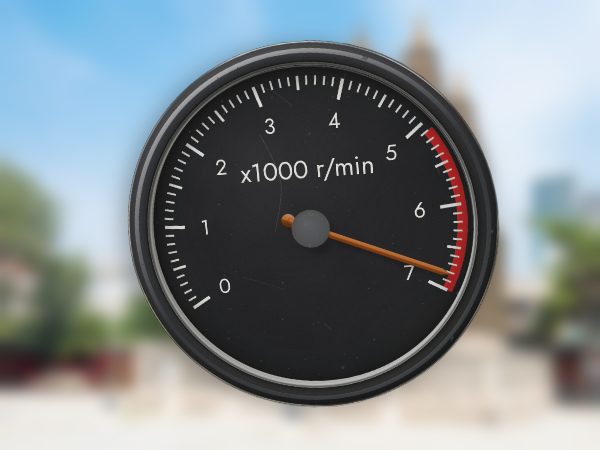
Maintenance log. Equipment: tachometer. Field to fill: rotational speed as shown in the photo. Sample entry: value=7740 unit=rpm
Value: value=6800 unit=rpm
